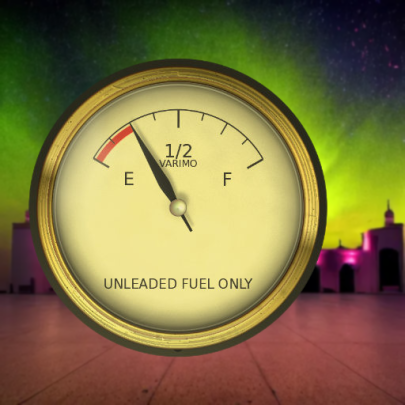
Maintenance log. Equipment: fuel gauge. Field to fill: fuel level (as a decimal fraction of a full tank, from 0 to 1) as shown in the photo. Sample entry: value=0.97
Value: value=0.25
